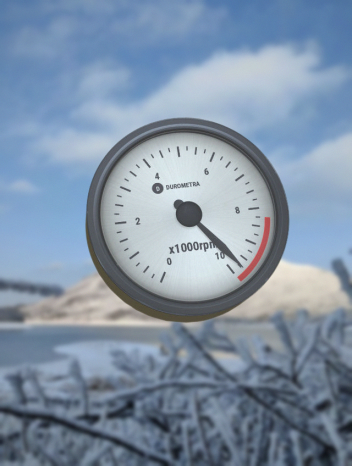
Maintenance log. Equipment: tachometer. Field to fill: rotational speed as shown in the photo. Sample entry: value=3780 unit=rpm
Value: value=9750 unit=rpm
